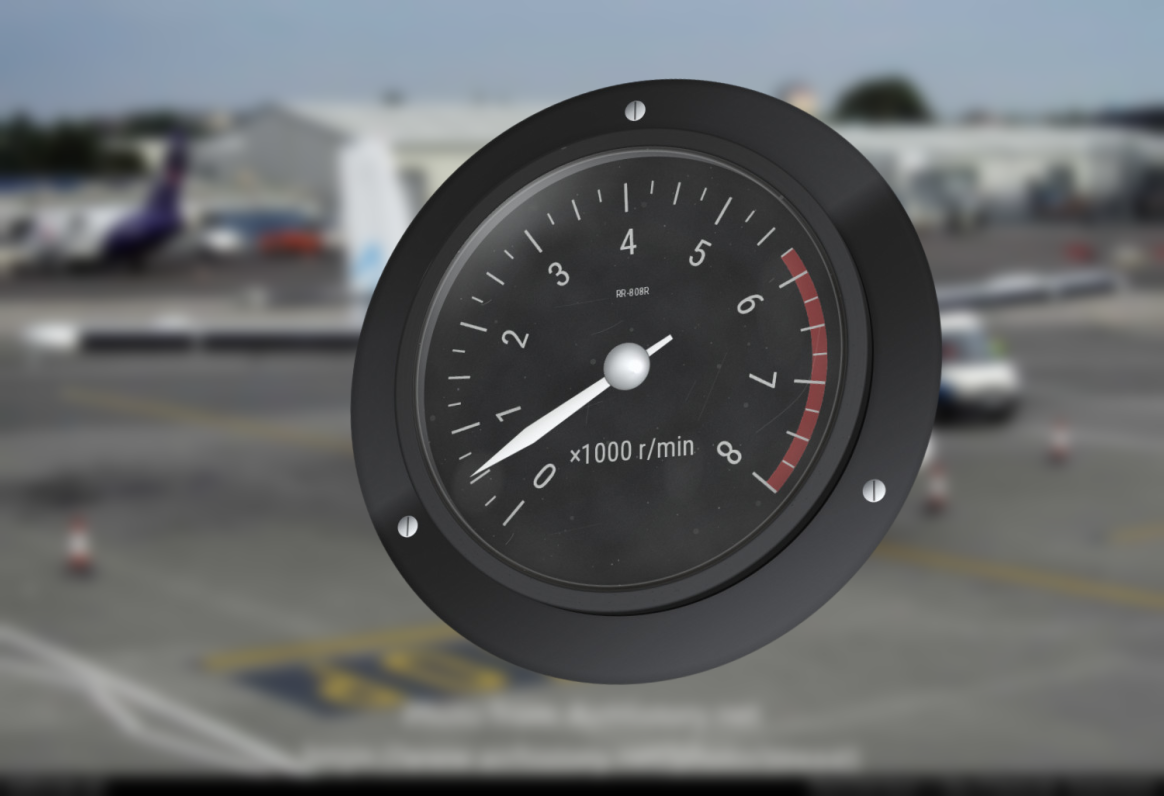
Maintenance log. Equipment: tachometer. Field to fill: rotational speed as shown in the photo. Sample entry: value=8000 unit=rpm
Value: value=500 unit=rpm
